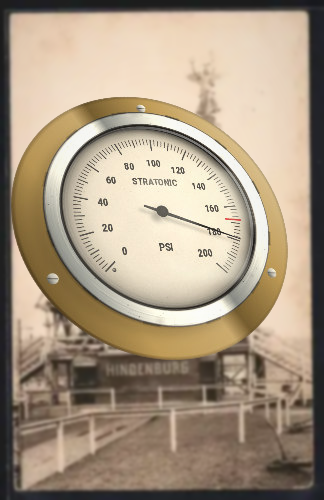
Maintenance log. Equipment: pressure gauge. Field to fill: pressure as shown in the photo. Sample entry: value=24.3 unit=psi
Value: value=180 unit=psi
